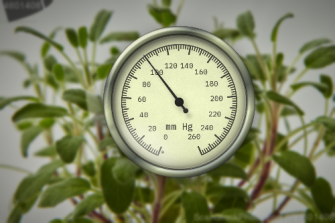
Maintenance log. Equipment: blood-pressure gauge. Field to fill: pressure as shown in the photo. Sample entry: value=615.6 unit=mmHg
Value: value=100 unit=mmHg
